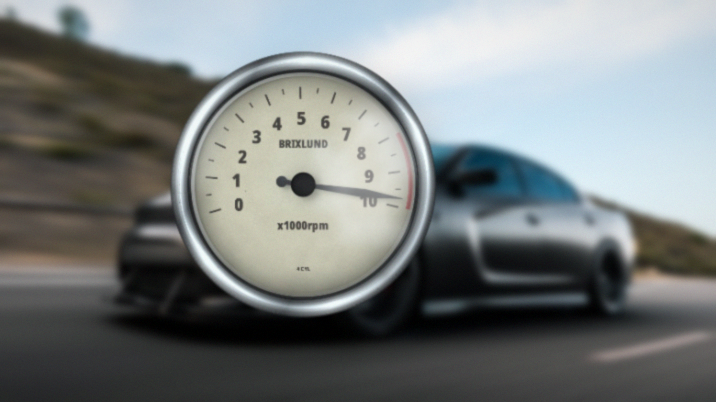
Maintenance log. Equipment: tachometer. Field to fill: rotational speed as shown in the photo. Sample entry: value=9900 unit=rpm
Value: value=9750 unit=rpm
